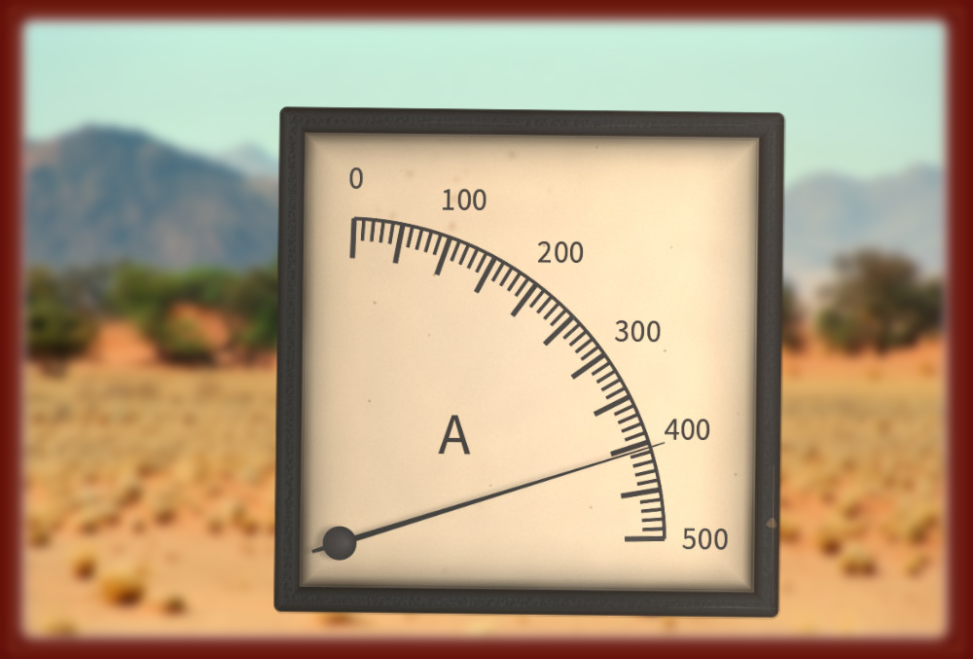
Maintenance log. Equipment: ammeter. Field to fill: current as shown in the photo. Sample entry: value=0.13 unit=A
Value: value=405 unit=A
